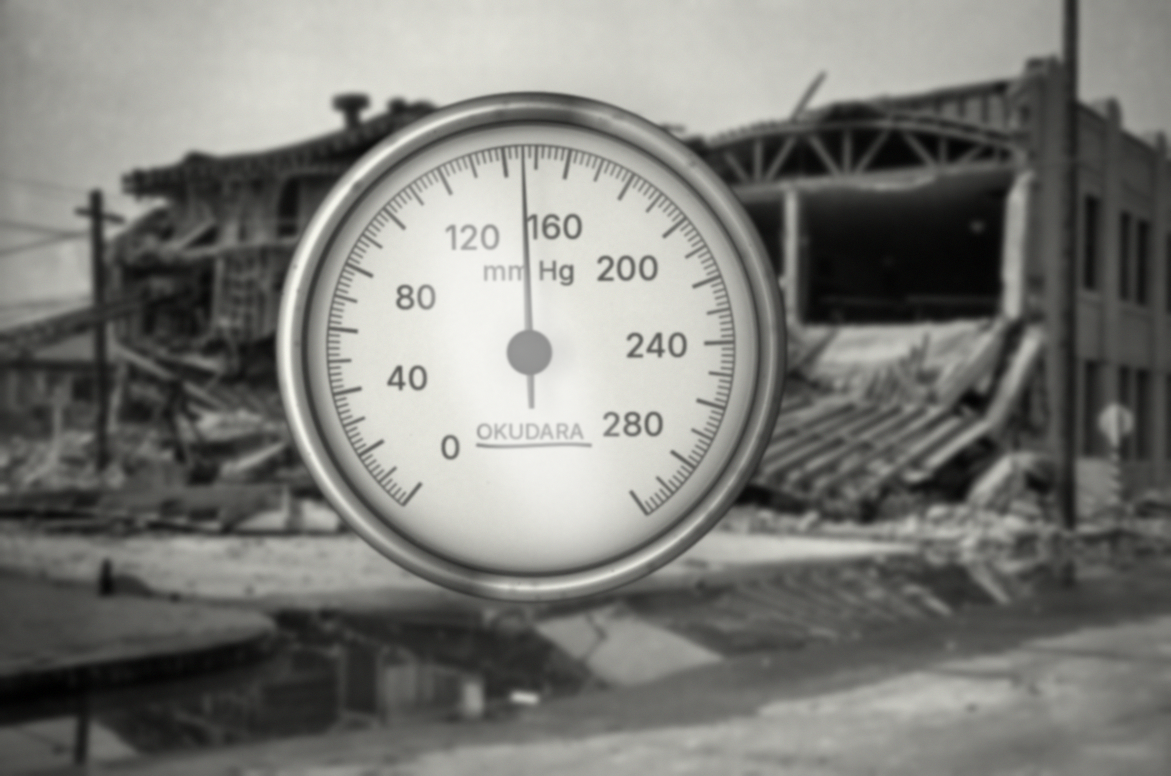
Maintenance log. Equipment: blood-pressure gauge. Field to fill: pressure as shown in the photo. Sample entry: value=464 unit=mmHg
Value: value=146 unit=mmHg
